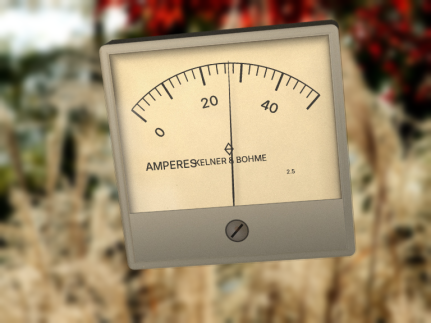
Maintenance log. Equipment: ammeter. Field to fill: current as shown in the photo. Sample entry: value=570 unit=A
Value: value=27 unit=A
